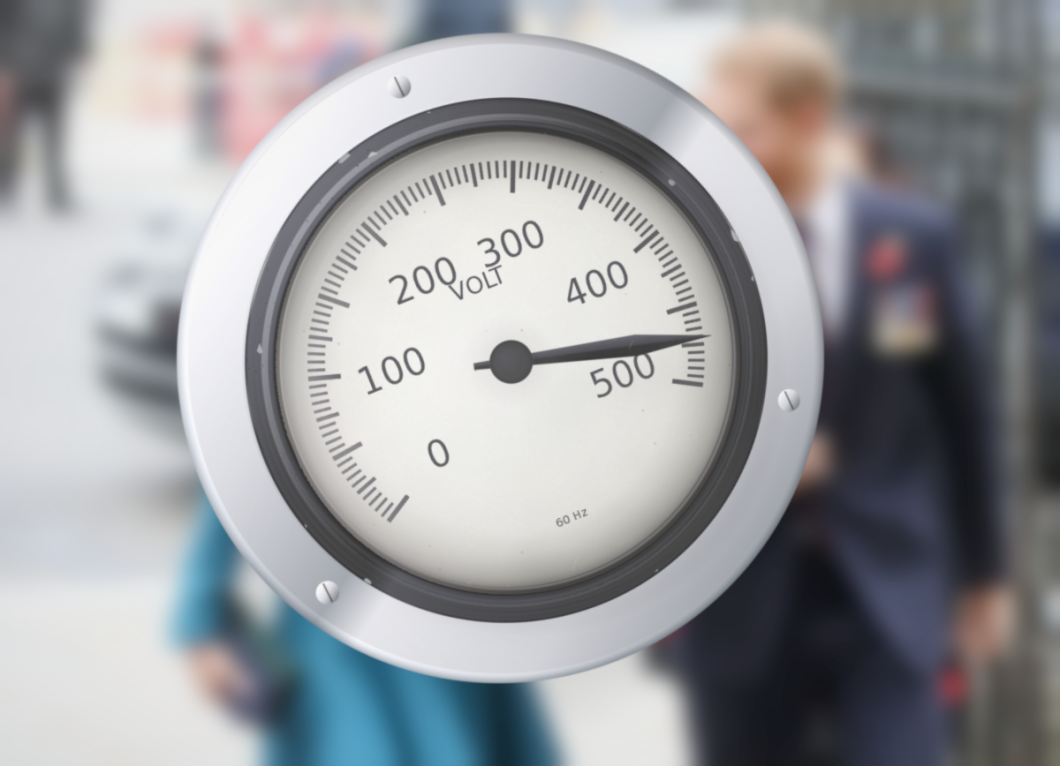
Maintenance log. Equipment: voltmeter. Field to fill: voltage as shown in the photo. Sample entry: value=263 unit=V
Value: value=470 unit=V
